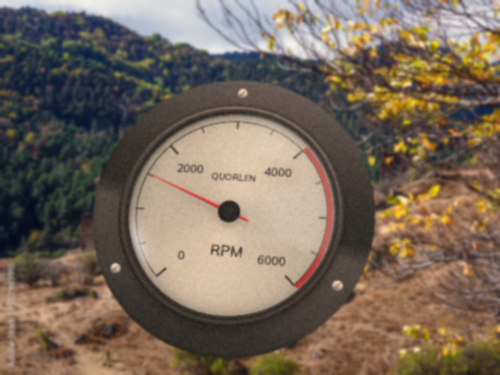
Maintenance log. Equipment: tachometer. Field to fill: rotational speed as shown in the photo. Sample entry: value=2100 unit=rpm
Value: value=1500 unit=rpm
